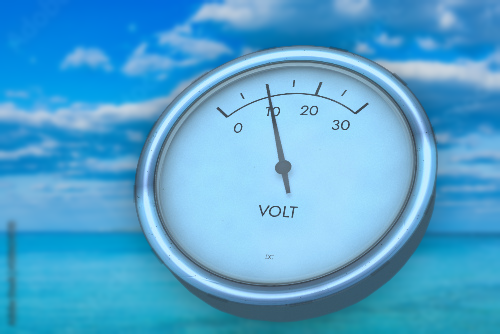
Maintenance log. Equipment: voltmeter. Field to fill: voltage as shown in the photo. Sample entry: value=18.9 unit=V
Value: value=10 unit=V
